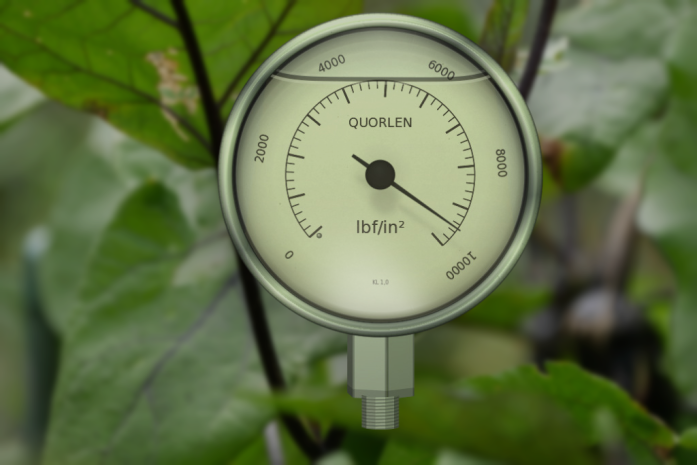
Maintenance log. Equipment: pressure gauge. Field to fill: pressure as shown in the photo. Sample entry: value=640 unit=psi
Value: value=9500 unit=psi
